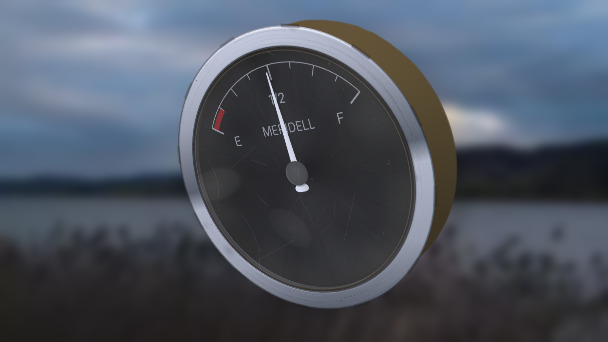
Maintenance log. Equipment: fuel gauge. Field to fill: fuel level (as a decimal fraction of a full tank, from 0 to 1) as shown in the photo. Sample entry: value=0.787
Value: value=0.5
